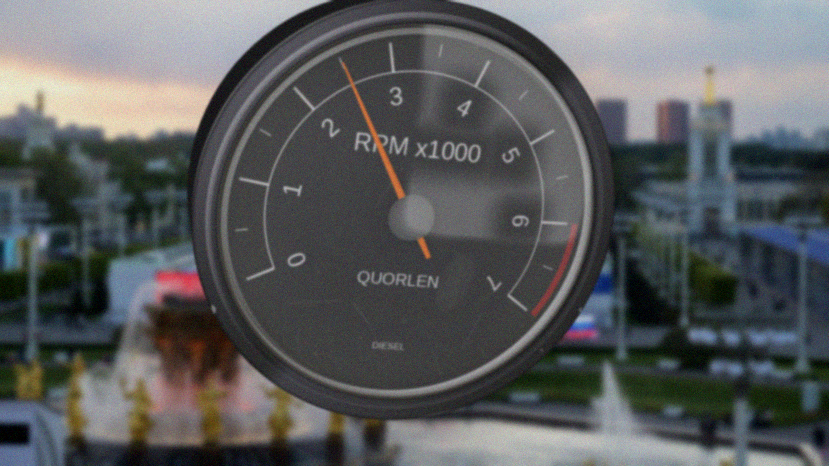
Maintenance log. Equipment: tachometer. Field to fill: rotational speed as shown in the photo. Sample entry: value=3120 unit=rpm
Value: value=2500 unit=rpm
